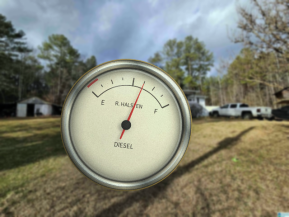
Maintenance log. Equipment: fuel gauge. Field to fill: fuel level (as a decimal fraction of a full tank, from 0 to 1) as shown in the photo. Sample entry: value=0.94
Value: value=0.625
